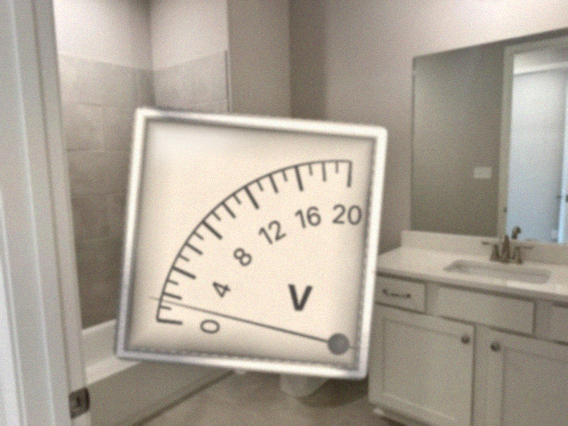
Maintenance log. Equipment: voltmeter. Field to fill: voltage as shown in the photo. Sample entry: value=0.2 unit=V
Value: value=1.5 unit=V
